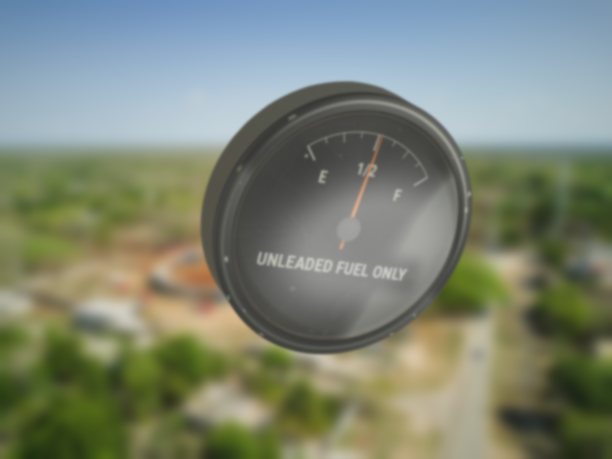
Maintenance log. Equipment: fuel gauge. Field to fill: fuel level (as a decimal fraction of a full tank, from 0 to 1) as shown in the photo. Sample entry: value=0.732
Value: value=0.5
